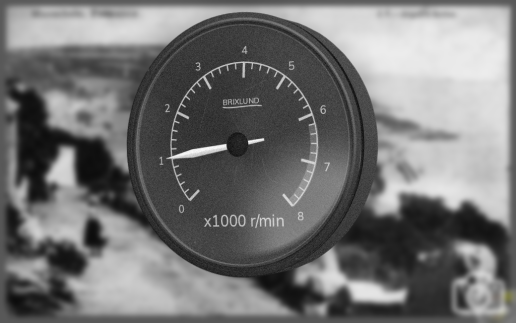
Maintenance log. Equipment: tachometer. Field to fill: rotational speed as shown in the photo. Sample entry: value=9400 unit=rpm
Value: value=1000 unit=rpm
